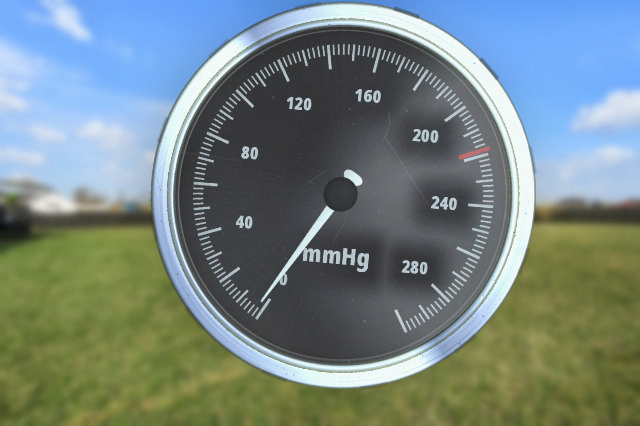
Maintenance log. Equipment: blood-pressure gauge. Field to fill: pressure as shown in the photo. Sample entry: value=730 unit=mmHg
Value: value=2 unit=mmHg
